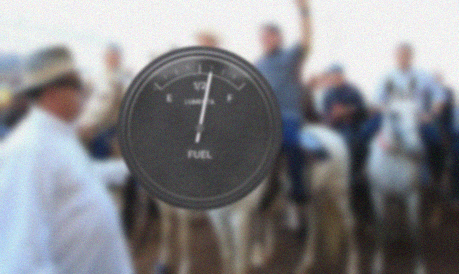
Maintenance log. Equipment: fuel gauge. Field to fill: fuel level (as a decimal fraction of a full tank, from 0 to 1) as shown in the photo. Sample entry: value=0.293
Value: value=0.625
